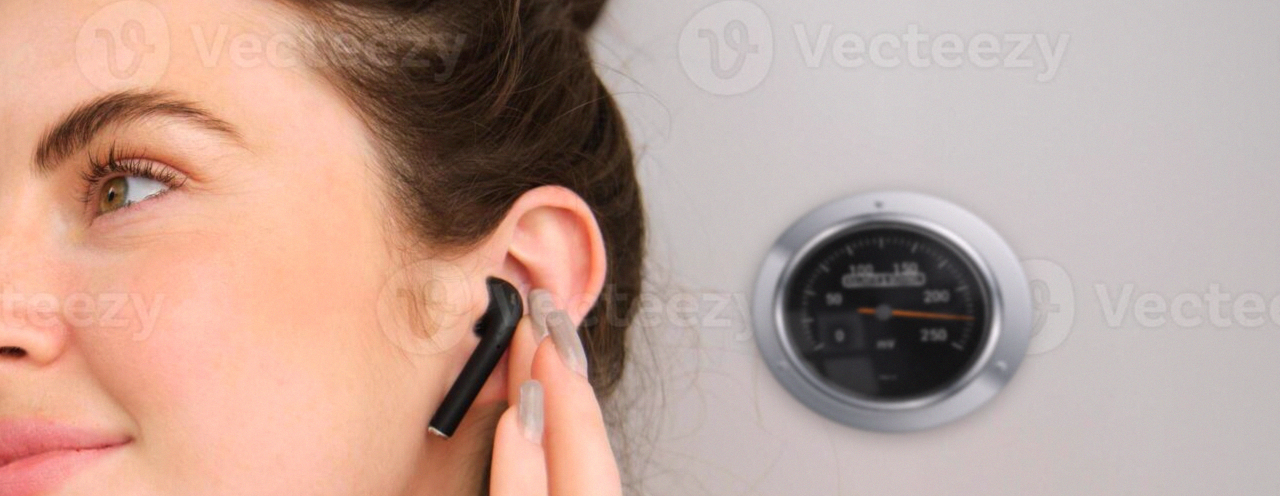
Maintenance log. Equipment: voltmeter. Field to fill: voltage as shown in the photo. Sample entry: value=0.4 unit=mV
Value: value=225 unit=mV
